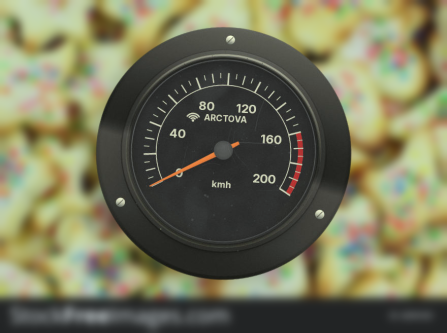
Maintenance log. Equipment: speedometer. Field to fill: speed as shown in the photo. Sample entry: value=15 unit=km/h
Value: value=0 unit=km/h
